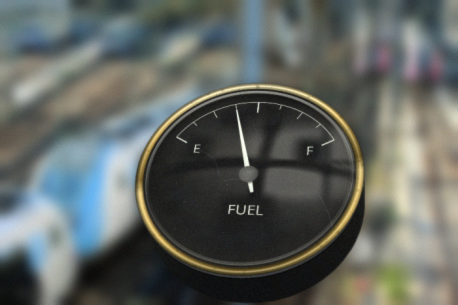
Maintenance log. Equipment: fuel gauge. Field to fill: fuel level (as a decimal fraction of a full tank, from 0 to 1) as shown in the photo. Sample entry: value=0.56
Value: value=0.375
